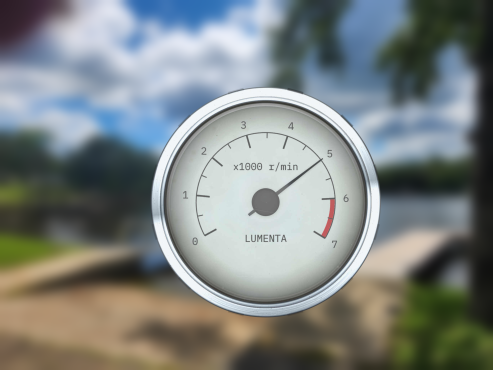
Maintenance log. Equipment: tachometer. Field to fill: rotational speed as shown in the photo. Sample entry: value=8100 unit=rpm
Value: value=5000 unit=rpm
